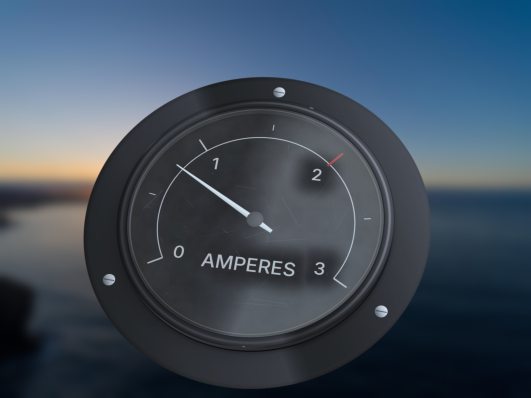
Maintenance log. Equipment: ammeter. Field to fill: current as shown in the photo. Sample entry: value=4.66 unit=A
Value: value=0.75 unit=A
